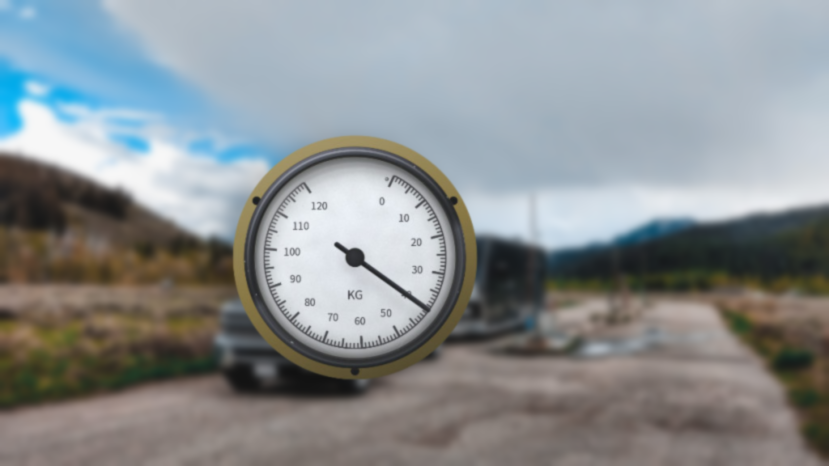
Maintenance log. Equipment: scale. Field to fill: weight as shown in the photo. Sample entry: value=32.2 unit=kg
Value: value=40 unit=kg
